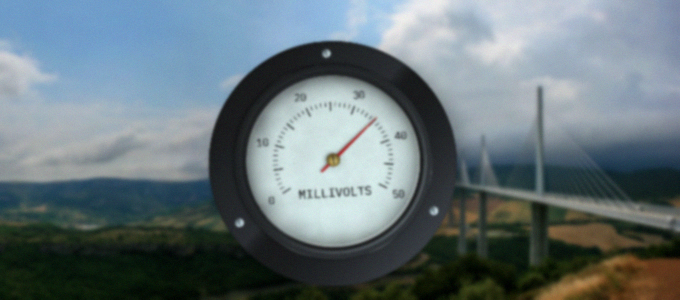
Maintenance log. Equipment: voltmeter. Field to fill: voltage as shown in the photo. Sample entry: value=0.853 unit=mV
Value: value=35 unit=mV
